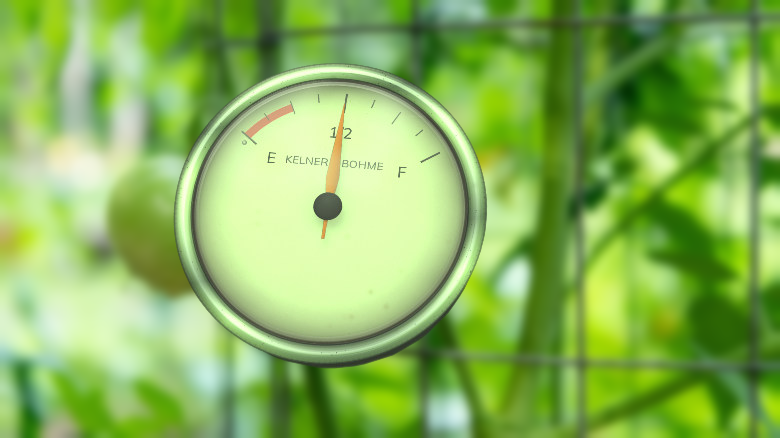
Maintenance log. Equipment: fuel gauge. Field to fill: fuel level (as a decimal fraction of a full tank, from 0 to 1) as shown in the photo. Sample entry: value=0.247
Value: value=0.5
